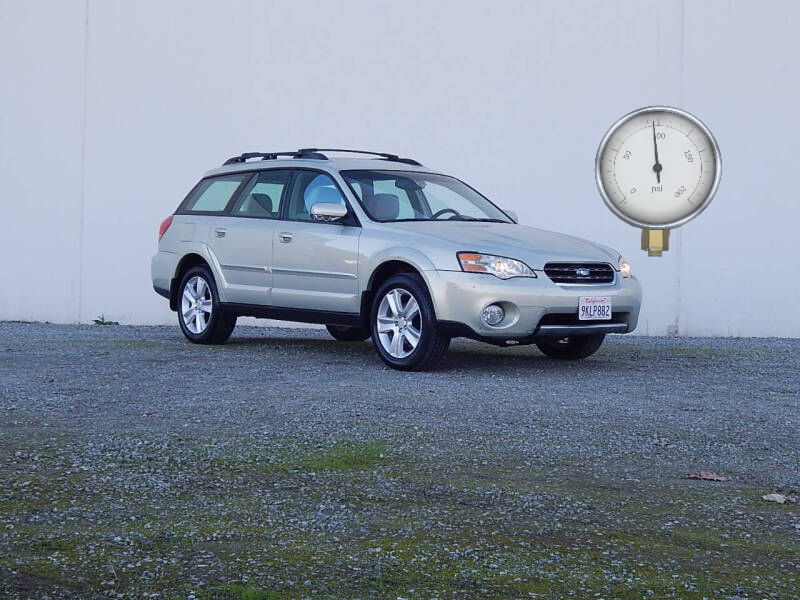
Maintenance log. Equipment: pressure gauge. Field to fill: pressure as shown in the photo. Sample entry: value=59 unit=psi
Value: value=95 unit=psi
